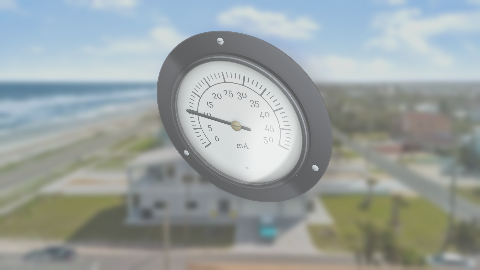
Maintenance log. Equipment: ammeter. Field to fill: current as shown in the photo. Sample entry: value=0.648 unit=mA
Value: value=10 unit=mA
